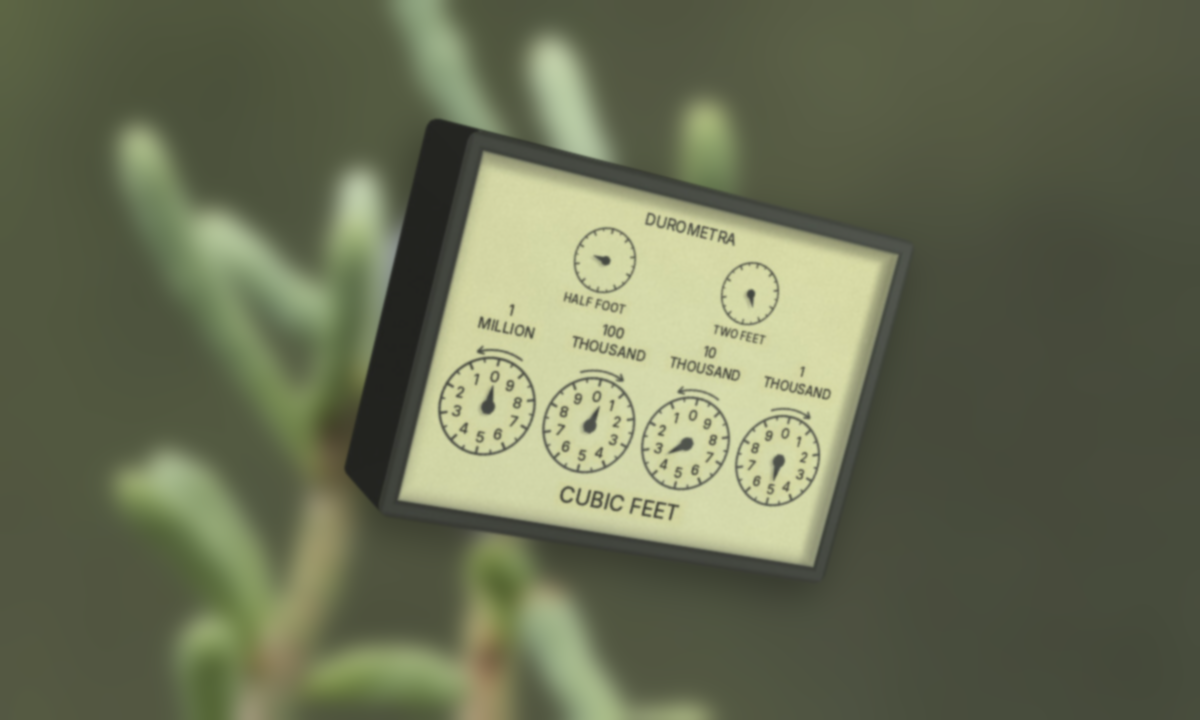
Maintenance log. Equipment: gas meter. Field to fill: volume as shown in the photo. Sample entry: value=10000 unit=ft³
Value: value=3500 unit=ft³
